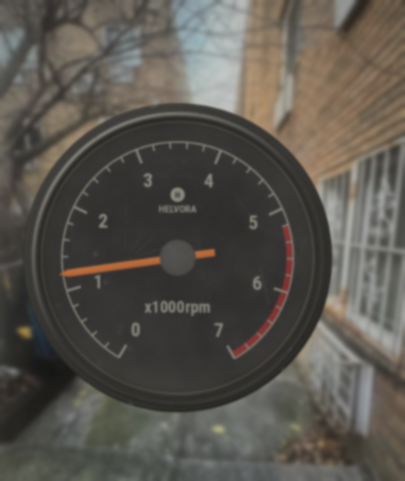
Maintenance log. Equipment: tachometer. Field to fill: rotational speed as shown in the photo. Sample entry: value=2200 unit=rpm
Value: value=1200 unit=rpm
